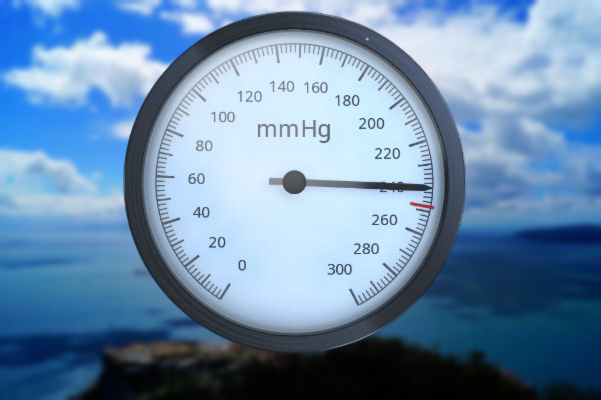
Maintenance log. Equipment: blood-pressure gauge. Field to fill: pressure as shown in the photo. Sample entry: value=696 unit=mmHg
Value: value=240 unit=mmHg
